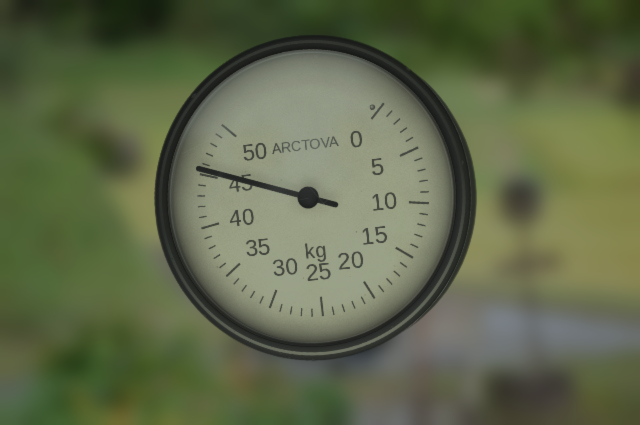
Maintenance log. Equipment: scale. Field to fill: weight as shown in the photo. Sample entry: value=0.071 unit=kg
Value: value=45.5 unit=kg
